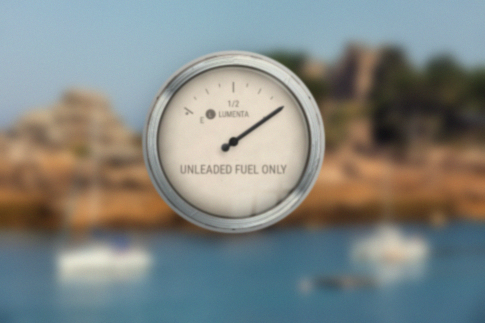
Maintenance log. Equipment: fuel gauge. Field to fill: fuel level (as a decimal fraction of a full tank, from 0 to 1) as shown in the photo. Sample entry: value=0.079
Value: value=1
